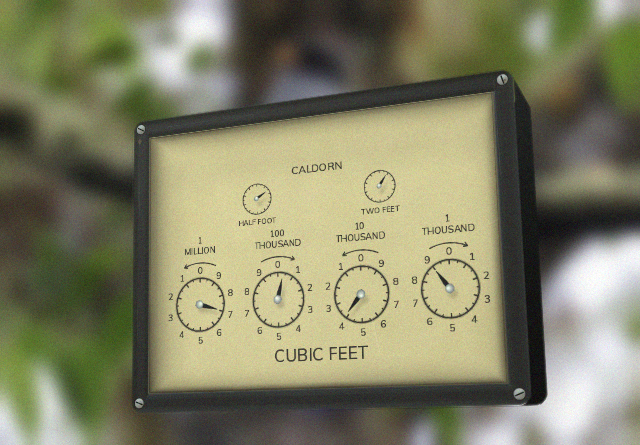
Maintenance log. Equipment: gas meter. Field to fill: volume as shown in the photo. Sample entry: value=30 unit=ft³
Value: value=703900 unit=ft³
